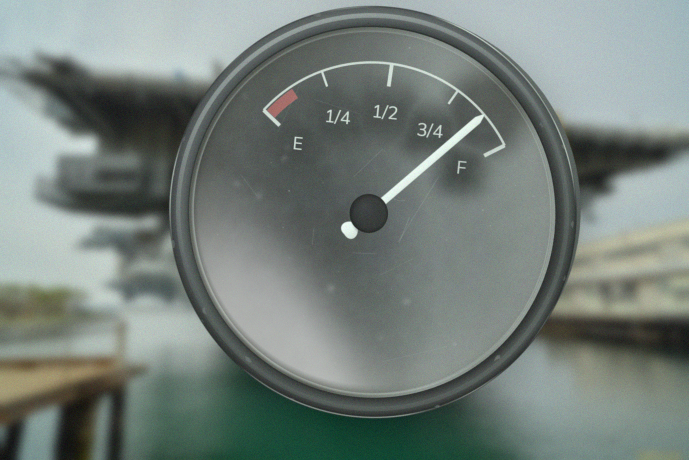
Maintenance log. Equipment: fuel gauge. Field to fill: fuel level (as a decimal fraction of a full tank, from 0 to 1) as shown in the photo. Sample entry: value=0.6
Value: value=0.875
